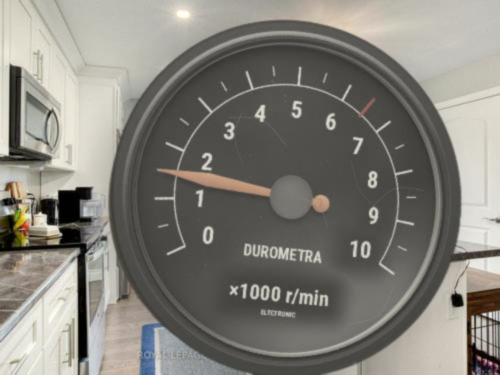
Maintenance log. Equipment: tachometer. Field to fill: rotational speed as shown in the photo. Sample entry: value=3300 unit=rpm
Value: value=1500 unit=rpm
